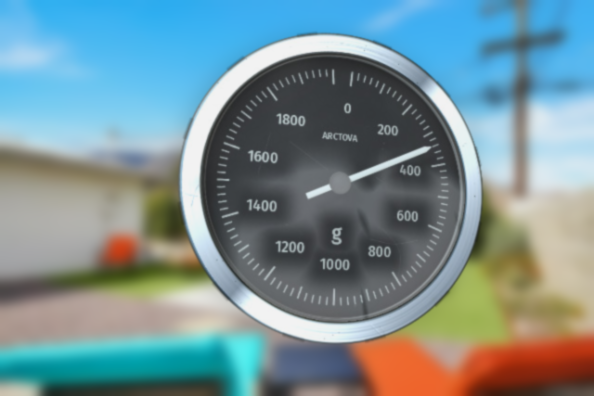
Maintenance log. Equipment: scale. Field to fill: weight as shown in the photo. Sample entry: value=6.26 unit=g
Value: value=340 unit=g
